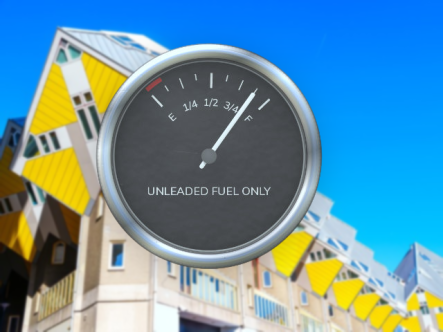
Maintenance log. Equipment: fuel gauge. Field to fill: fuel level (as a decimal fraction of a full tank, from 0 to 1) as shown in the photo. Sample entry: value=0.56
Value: value=0.875
